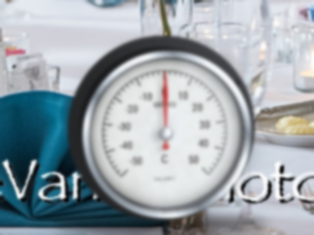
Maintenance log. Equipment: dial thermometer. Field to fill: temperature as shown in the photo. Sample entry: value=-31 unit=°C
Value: value=0 unit=°C
